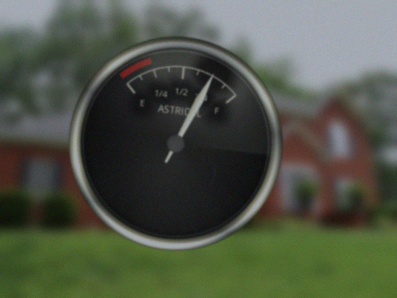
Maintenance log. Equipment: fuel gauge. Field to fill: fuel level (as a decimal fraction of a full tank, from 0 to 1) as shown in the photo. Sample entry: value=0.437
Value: value=0.75
